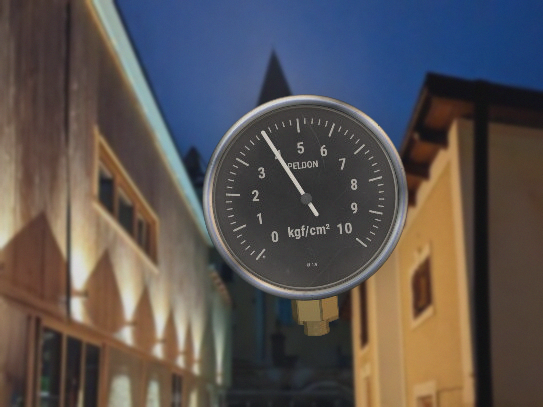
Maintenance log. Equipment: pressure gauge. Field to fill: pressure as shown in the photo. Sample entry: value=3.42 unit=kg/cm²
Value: value=4 unit=kg/cm²
